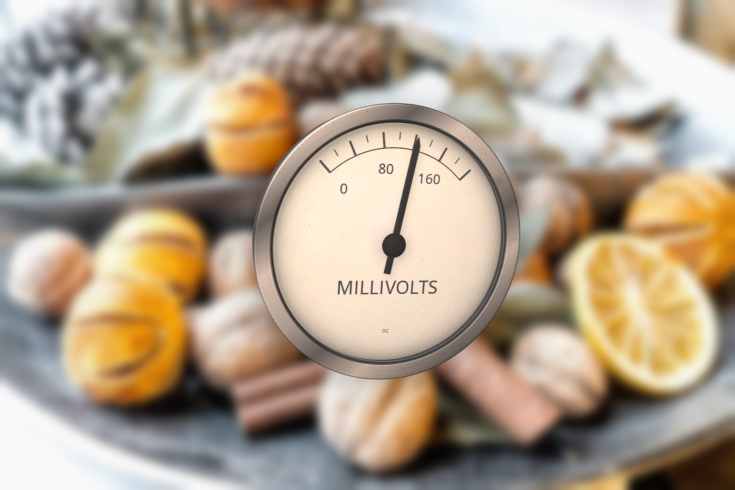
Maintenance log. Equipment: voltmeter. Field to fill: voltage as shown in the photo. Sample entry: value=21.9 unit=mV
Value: value=120 unit=mV
